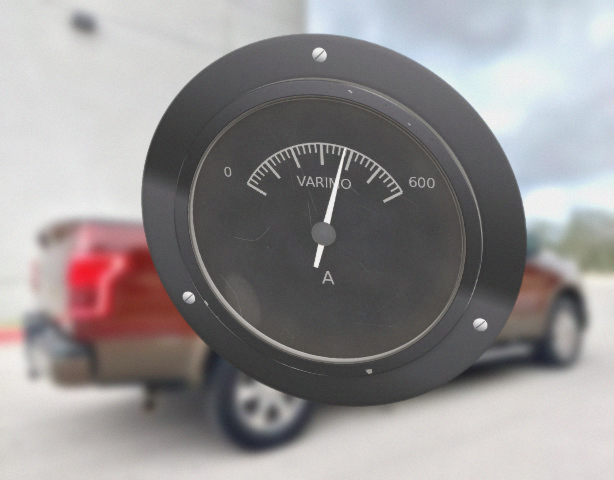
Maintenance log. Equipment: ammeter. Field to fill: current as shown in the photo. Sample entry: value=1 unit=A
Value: value=380 unit=A
